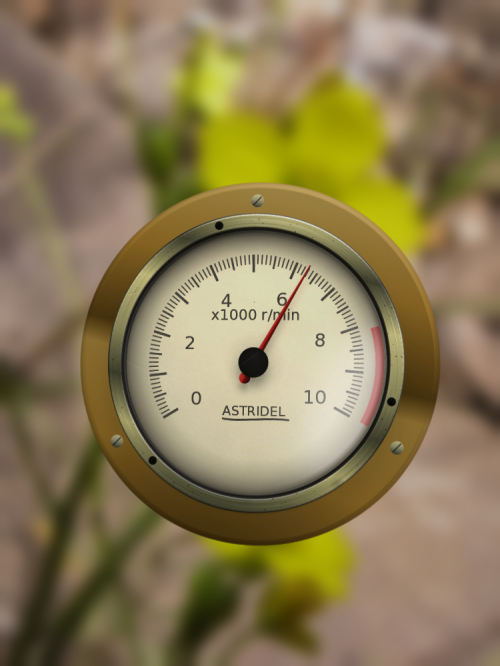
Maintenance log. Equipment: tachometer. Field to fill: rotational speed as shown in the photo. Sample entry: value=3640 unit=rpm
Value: value=6300 unit=rpm
